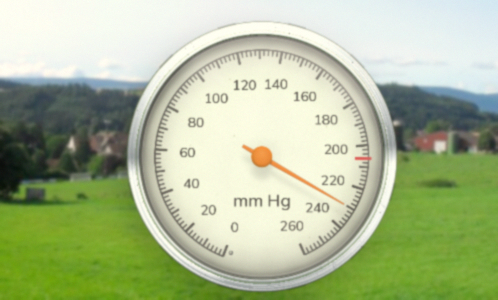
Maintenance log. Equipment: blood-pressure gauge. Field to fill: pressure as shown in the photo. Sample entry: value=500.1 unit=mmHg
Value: value=230 unit=mmHg
